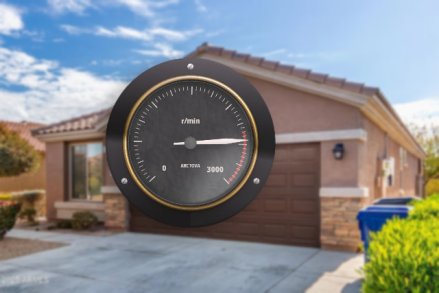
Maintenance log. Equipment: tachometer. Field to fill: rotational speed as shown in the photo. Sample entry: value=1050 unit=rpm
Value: value=2450 unit=rpm
